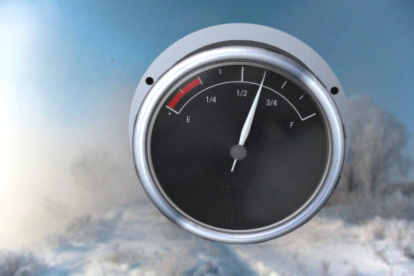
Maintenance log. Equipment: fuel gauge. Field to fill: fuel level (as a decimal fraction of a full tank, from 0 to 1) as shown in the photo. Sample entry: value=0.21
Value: value=0.625
